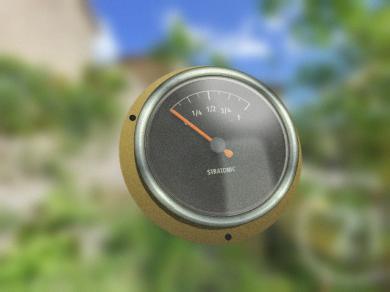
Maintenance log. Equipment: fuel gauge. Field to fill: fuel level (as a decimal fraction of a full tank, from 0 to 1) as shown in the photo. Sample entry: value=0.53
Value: value=0
